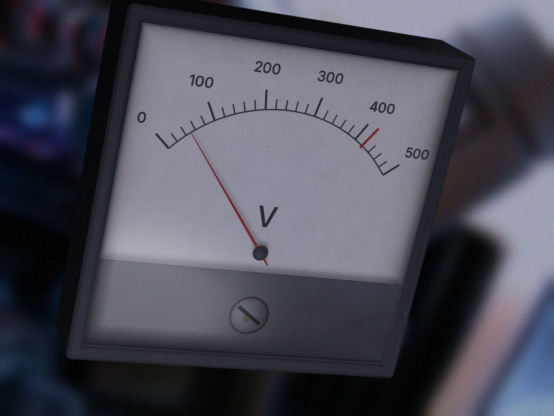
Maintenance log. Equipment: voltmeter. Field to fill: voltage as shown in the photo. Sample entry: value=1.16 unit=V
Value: value=50 unit=V
